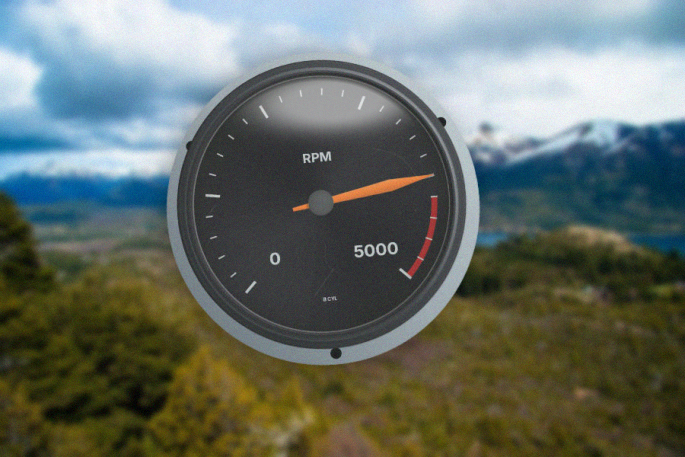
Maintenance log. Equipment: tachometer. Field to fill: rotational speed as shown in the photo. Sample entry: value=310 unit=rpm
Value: value=4000 unit=rpm
